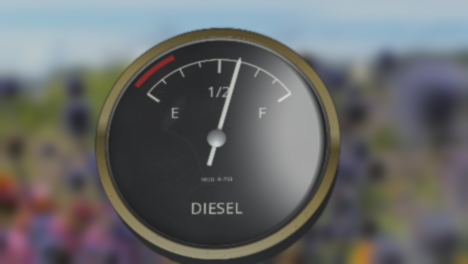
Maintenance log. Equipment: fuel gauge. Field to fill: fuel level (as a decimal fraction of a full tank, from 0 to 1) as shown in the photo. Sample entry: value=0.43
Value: value=0.625
